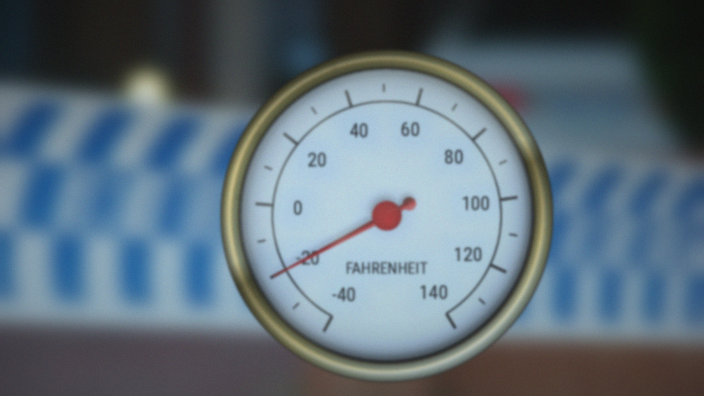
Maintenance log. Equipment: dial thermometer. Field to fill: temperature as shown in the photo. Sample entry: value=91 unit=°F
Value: value=-20 unit=°F
